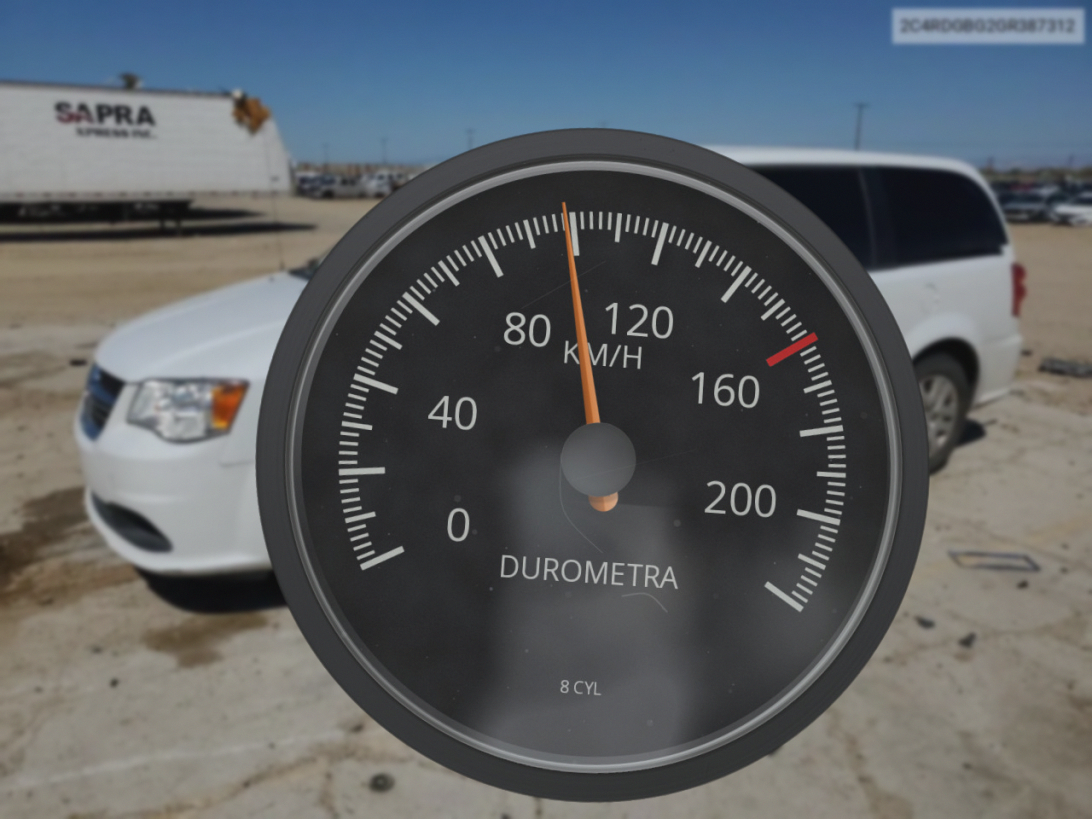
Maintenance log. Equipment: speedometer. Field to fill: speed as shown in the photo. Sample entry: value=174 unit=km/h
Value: value=98 unit=km/h
